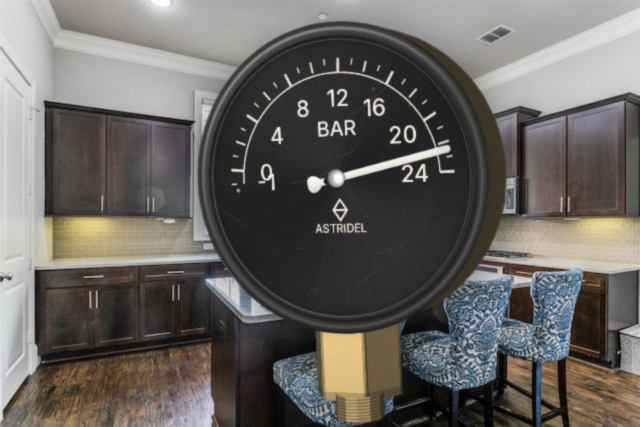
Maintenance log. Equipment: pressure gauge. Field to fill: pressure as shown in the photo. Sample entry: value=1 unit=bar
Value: value=22.5 unit=bar
